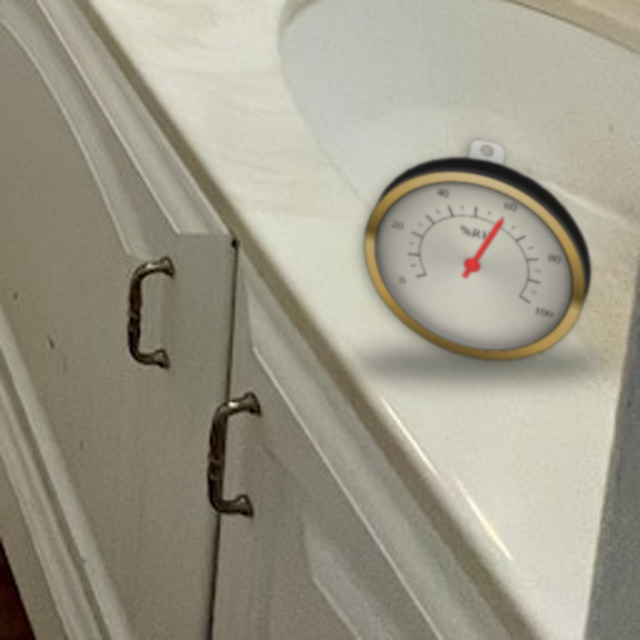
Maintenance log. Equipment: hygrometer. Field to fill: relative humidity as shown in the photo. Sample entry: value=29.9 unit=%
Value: value=60 unit=%
